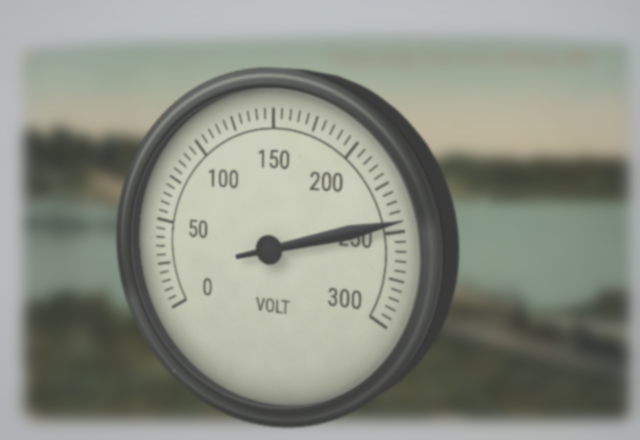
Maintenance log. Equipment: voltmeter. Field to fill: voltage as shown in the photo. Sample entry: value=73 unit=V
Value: value=245 unit=V
